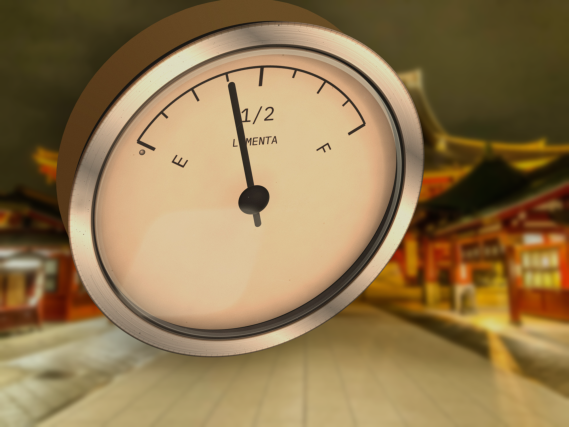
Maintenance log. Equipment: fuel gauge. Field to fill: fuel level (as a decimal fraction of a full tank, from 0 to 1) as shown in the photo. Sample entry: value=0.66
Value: value=0.375
